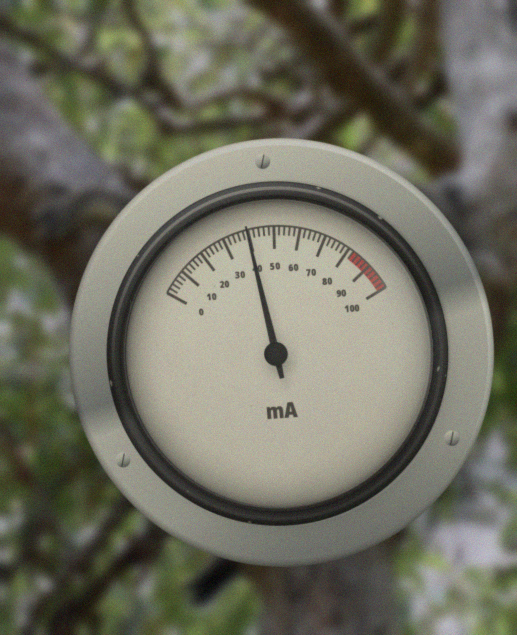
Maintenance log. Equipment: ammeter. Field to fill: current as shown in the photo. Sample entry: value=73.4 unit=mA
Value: value=40 unit=mA
